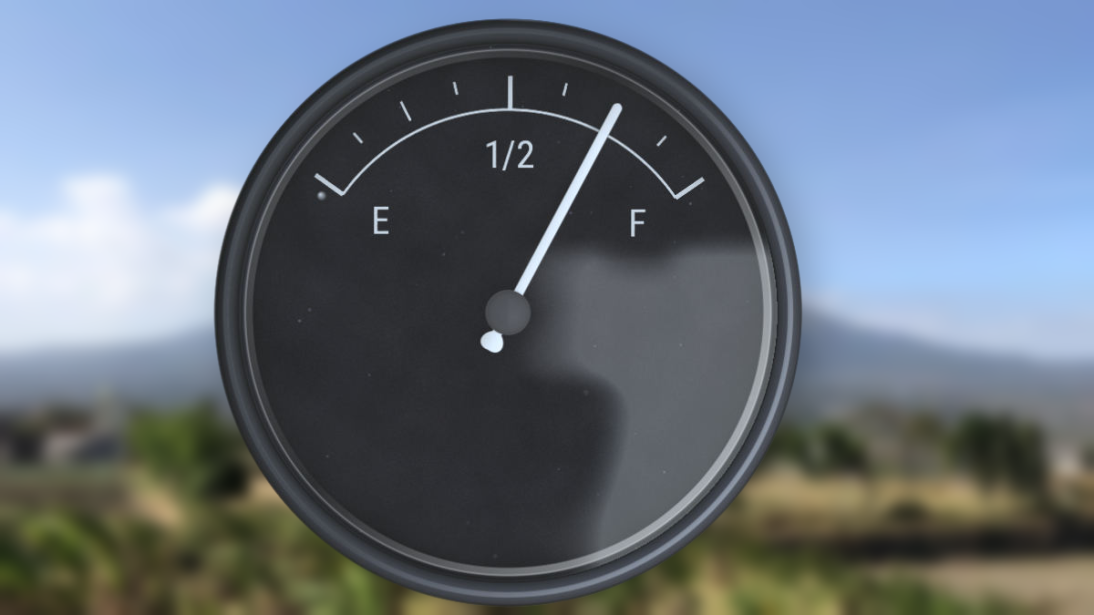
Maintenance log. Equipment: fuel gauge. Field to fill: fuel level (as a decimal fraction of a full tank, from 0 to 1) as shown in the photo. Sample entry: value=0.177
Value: value=0.75
